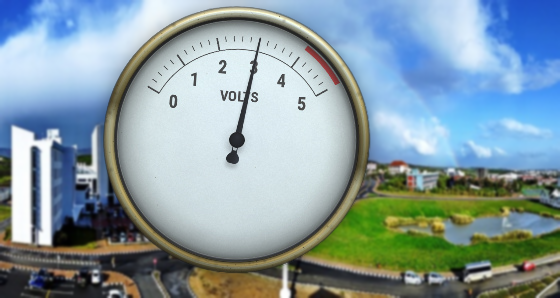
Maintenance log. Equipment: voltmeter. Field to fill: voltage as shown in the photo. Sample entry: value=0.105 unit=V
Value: value=3 unit=V
